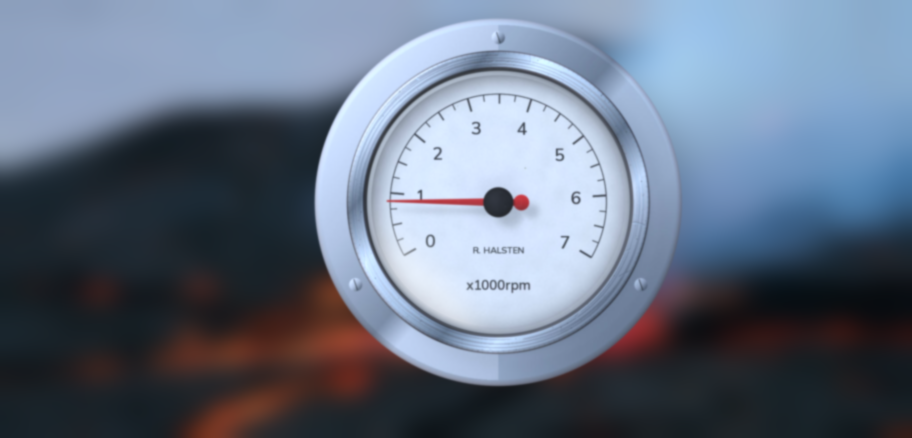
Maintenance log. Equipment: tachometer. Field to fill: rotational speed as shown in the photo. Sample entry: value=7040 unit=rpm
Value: value=875 unit=rpm
